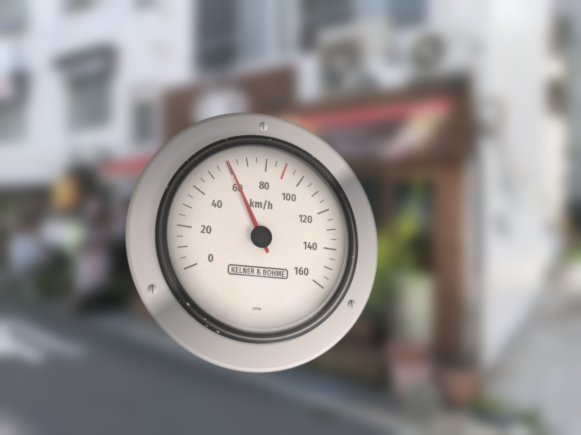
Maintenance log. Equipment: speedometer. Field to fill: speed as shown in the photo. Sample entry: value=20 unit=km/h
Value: value=60 unit=km/h
